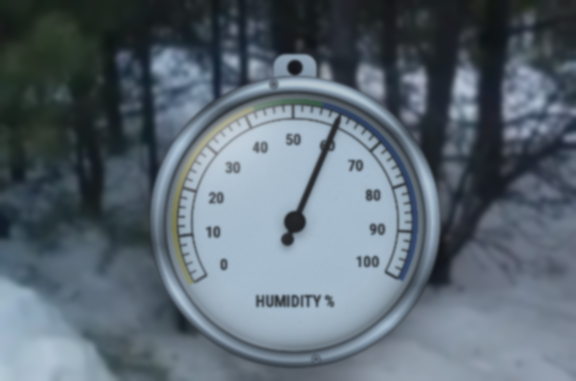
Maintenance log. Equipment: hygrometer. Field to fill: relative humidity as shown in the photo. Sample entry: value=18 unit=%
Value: value=60 unit=%
